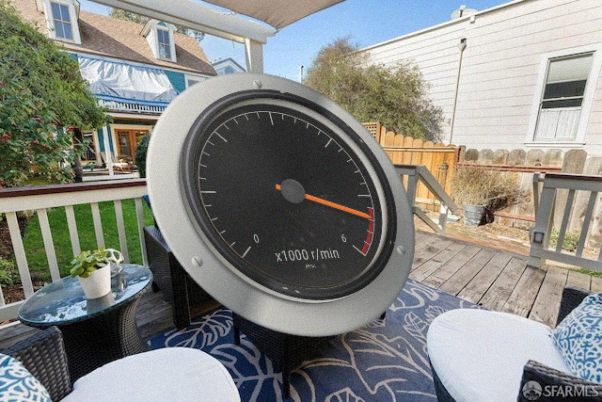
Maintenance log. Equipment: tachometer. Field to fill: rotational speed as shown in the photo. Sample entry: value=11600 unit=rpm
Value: value=5400 unit=rpm
